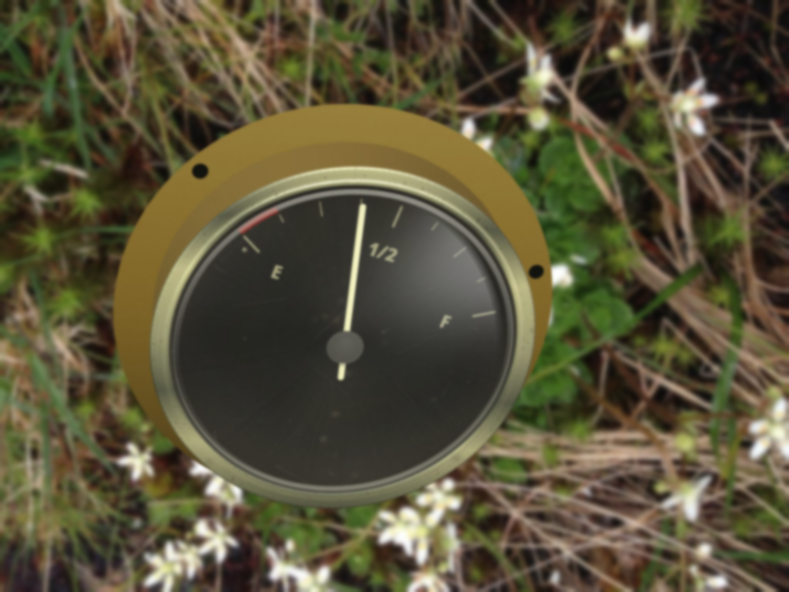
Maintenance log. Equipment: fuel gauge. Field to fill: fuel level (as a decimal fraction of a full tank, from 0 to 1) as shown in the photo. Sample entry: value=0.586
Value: value=0.375
